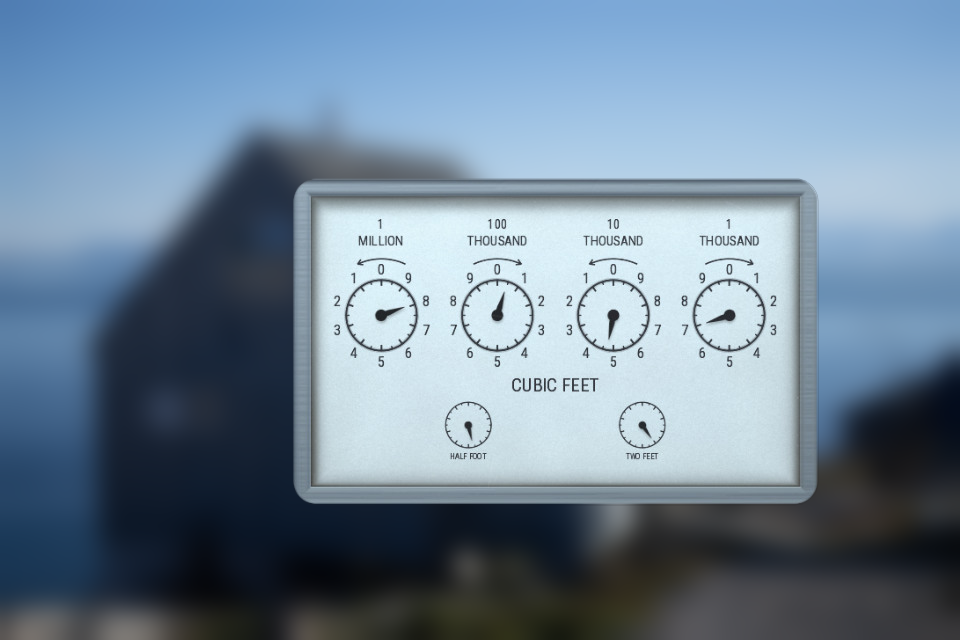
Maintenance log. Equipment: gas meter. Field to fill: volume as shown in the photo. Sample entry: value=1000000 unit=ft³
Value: value=804700 unit=ft³
